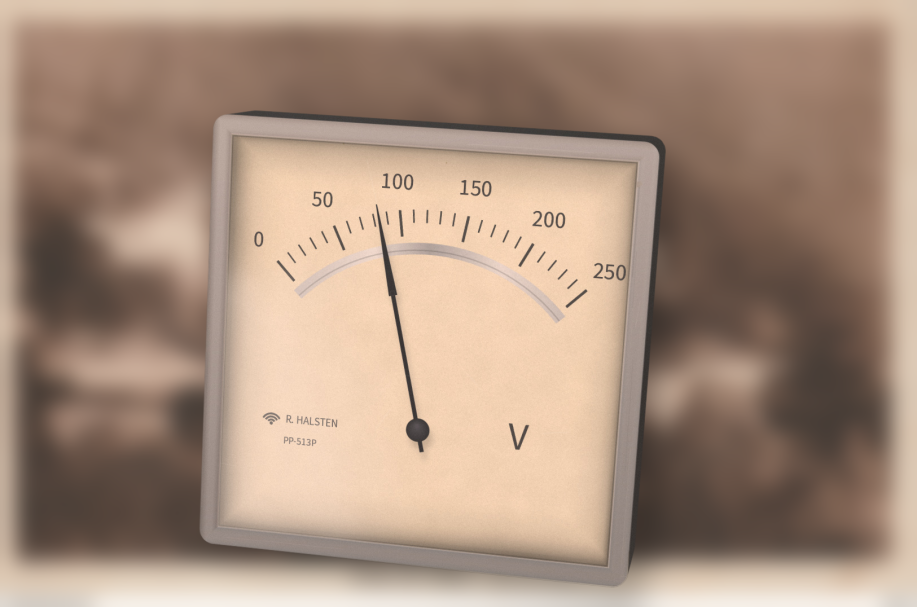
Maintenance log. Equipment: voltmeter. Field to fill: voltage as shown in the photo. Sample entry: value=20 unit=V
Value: value=85 unit=V
